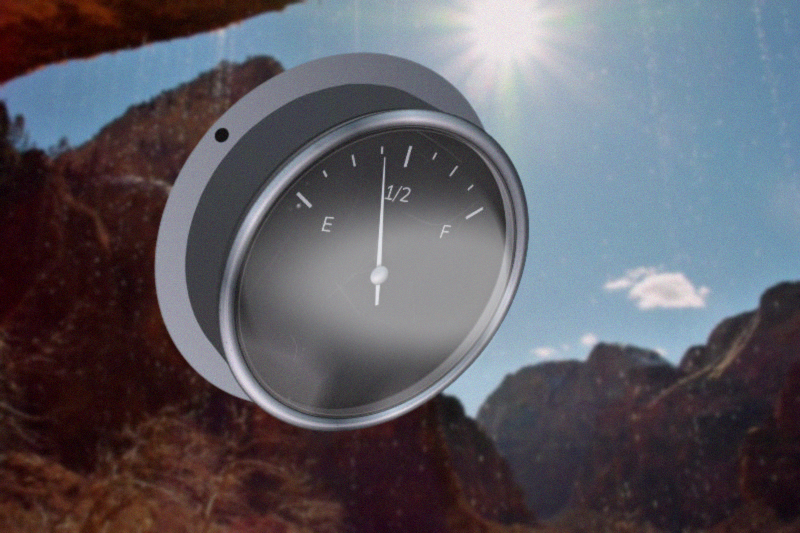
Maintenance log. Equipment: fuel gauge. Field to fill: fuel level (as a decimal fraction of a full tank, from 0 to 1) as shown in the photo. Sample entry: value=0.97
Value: value=0.375
